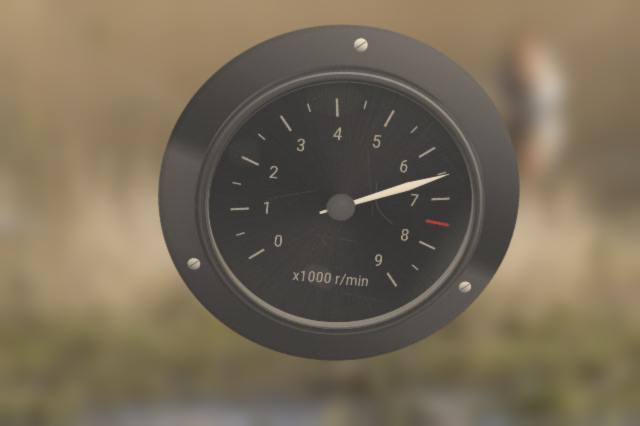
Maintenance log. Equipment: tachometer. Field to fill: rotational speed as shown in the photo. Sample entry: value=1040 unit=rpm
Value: value=6500 unit=rpm
